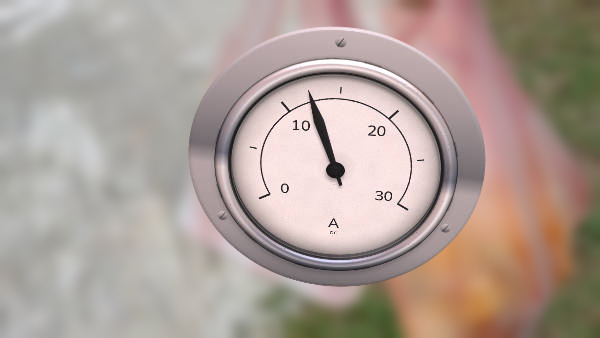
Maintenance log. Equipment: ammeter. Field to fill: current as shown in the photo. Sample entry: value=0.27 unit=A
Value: value=12.5 unit=A
